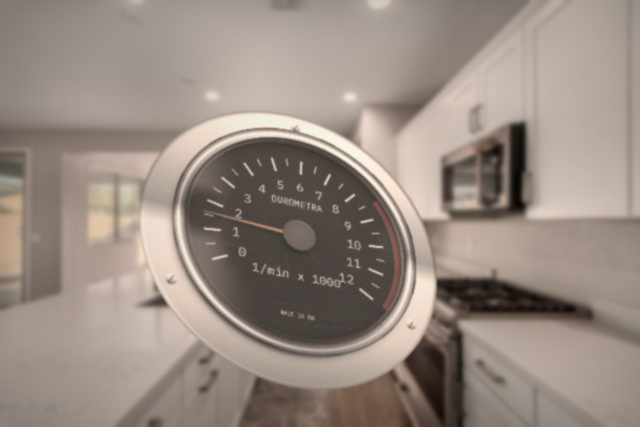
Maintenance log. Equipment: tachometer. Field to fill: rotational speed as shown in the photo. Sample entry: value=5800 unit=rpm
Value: value=1500 unit=rpm
